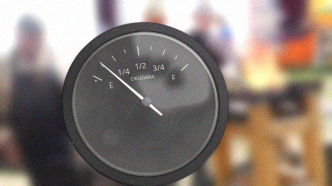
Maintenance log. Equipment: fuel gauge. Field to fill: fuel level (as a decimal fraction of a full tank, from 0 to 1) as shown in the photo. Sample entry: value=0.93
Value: value=0.125
